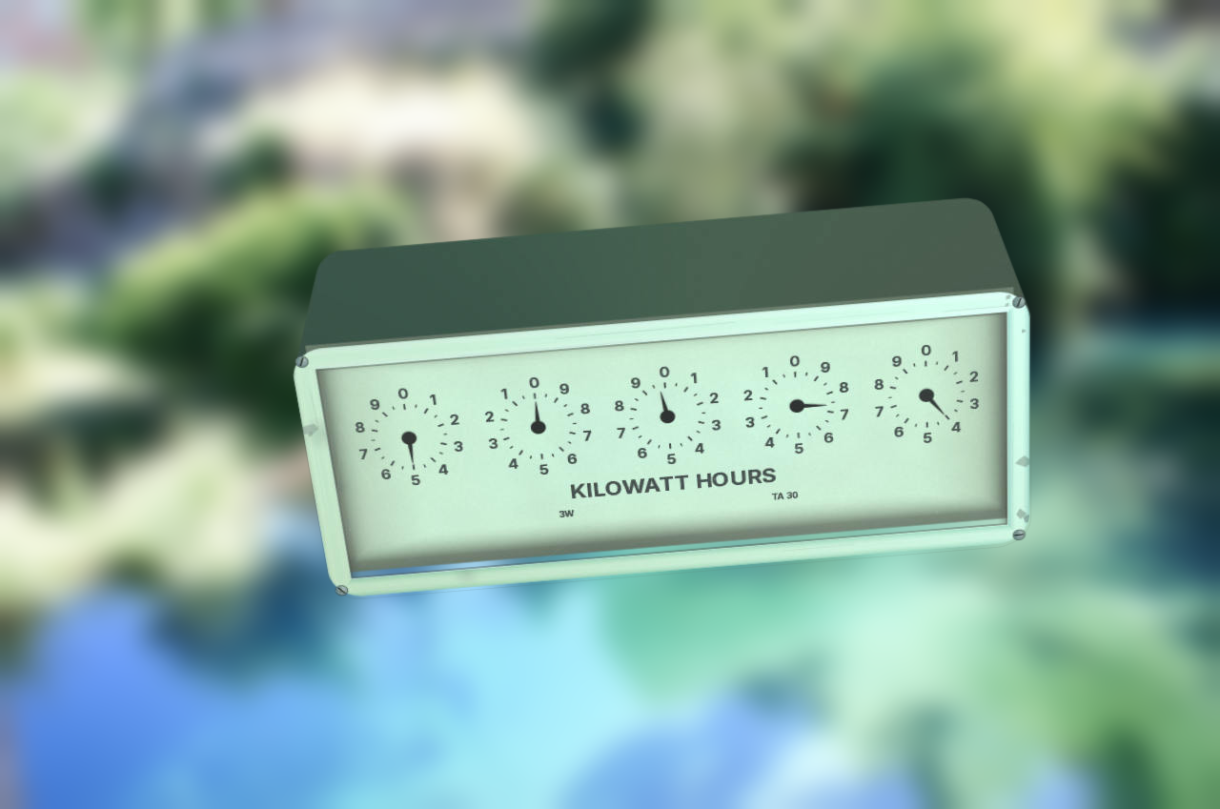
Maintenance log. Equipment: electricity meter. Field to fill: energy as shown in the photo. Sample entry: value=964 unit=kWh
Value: value=49974 unit=kWh
